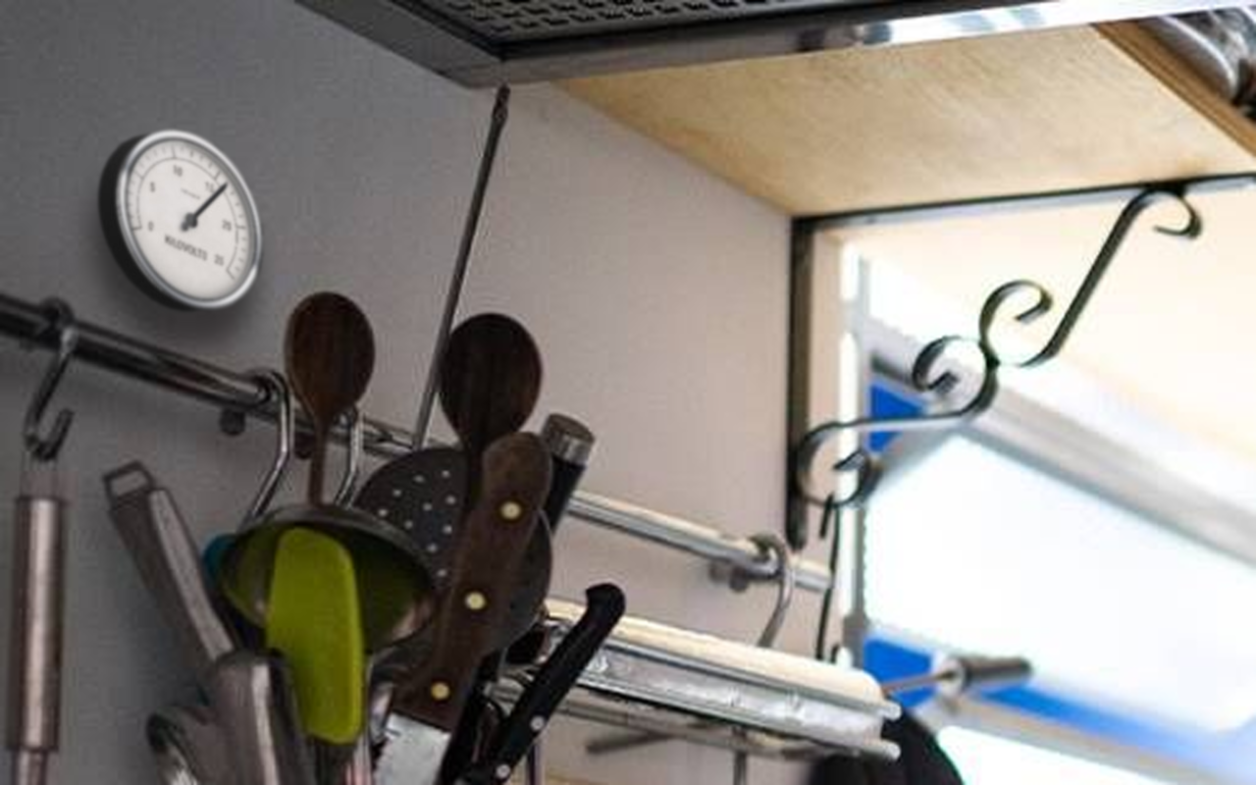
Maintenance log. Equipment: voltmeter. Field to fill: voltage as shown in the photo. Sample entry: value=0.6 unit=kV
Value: value=16 unit=kV
